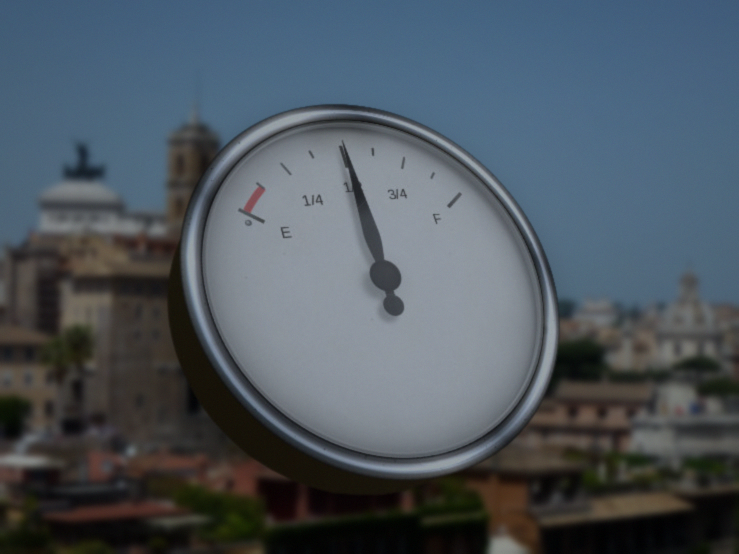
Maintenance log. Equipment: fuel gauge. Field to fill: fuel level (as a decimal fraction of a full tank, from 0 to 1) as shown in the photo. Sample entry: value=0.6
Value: value=0.5
